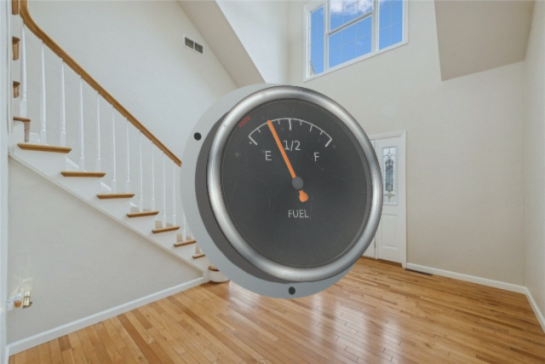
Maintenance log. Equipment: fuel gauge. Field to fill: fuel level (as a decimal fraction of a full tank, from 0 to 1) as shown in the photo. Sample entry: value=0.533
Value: value=0.25
